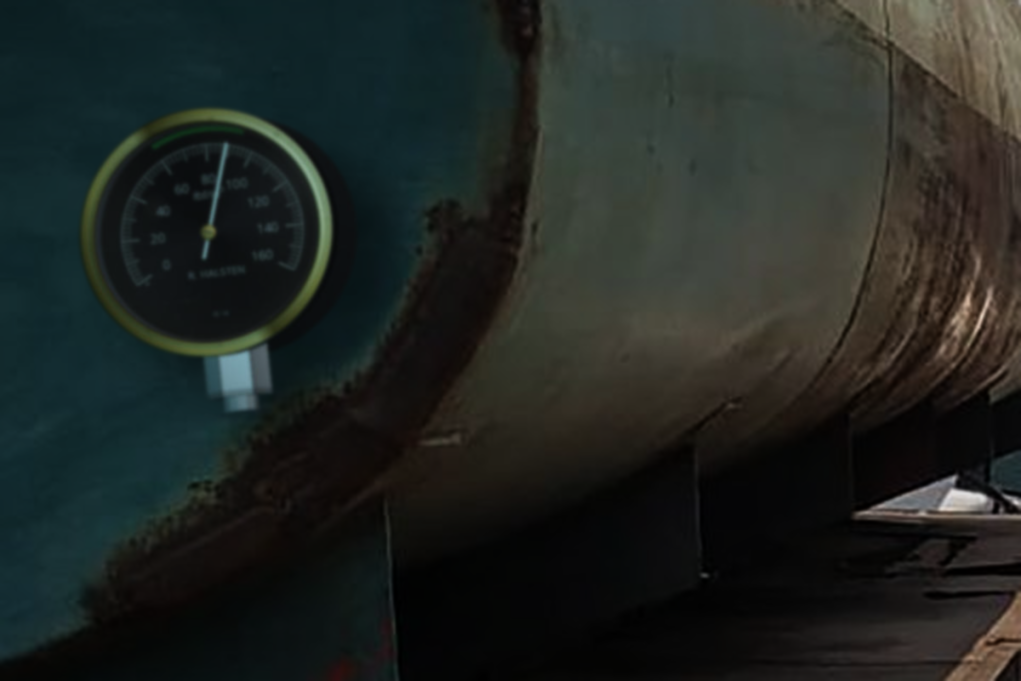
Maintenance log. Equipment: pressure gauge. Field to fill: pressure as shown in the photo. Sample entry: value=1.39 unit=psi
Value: value=90 unit=psi
